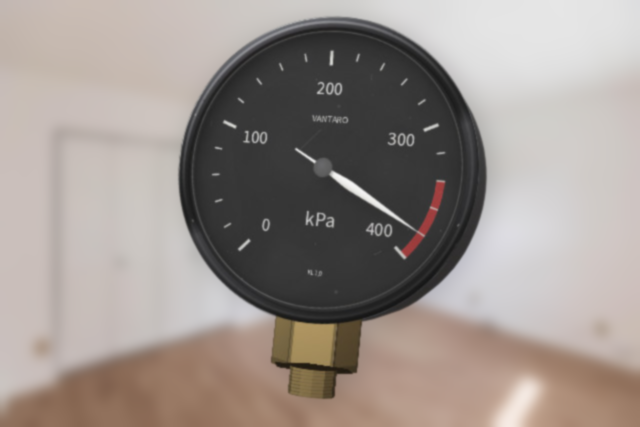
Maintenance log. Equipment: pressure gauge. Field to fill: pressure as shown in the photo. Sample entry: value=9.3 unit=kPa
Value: value=380 unit=kPa
